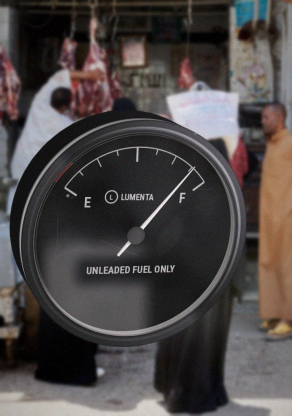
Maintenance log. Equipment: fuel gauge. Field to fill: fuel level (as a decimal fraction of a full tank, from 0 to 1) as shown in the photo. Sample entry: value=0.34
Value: value=0.875
